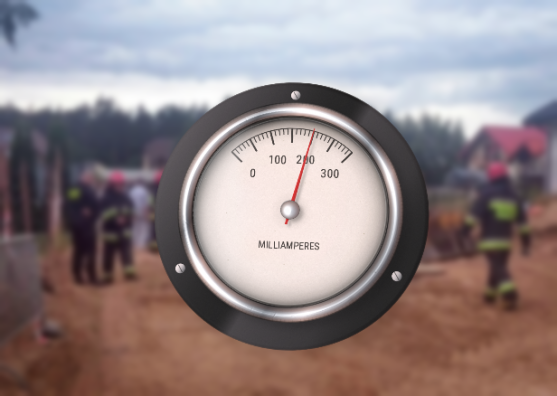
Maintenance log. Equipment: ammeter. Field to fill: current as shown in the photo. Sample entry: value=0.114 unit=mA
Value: value=200 unit=mA
